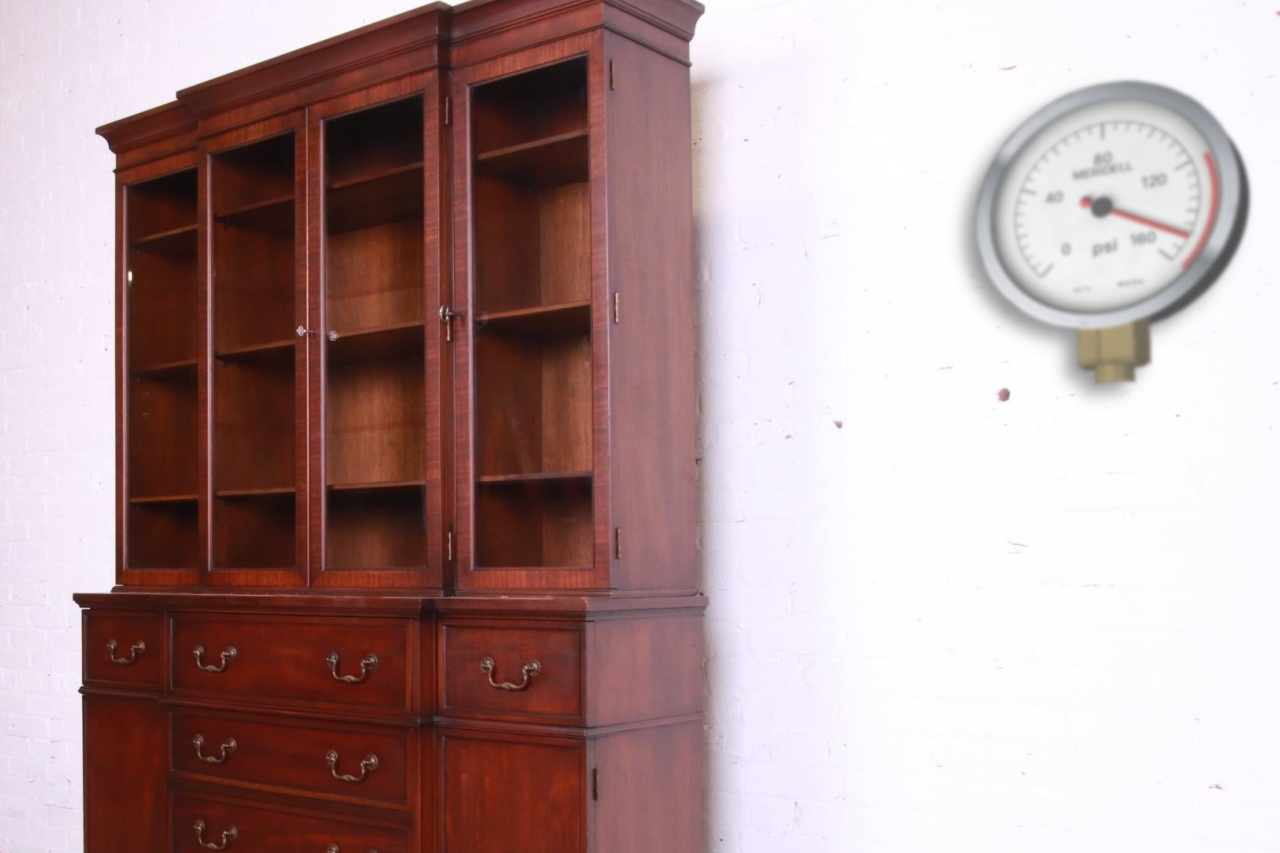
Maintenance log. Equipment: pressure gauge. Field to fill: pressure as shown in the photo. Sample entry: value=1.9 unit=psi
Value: value=150 unit=psi
